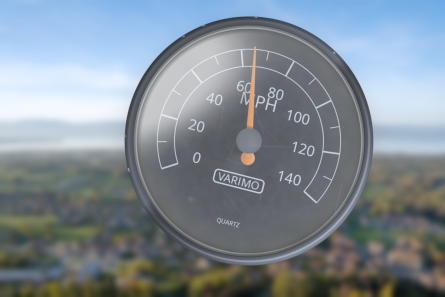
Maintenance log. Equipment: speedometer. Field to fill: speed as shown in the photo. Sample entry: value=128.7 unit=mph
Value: value=65 unit=mph
